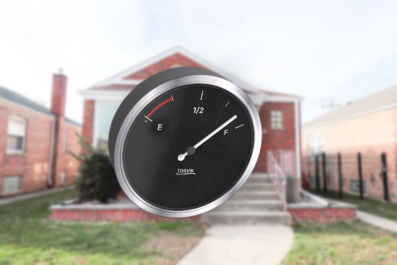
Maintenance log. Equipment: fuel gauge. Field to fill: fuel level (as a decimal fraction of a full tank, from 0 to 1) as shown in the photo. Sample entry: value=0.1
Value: value=0.875
